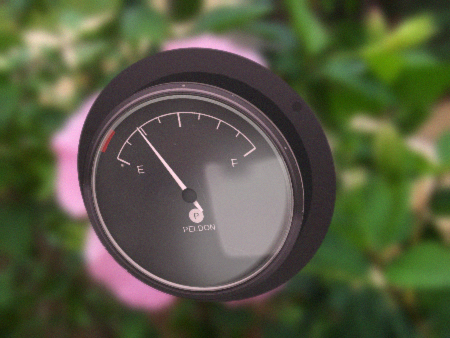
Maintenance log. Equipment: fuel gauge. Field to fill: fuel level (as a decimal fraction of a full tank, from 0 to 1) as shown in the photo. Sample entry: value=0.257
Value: value=0.25
